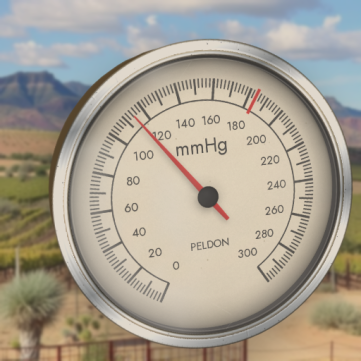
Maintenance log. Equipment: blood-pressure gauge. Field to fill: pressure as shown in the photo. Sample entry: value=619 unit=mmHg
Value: value=114 unit=mmHg
